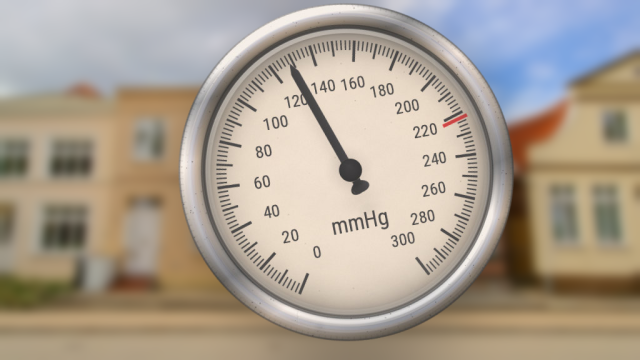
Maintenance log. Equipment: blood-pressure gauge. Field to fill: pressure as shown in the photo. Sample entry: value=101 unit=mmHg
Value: value=128 unit=mmHg
